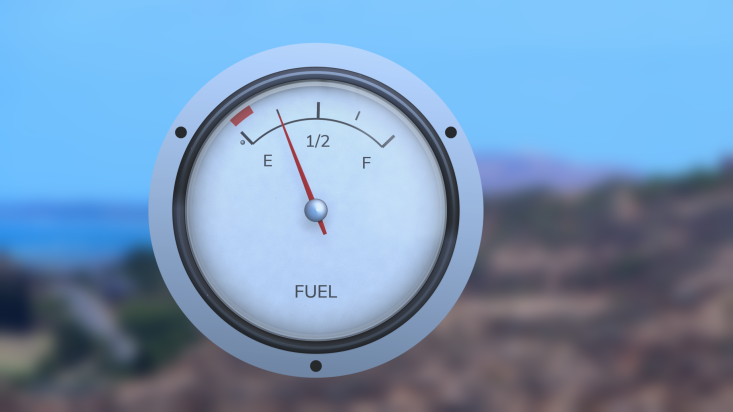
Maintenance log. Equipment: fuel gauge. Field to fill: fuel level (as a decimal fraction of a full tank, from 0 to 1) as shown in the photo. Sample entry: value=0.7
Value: value=0.25
